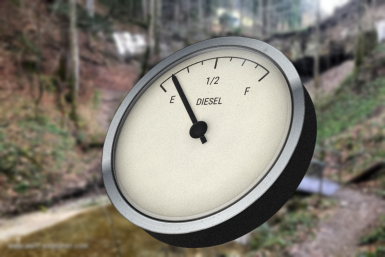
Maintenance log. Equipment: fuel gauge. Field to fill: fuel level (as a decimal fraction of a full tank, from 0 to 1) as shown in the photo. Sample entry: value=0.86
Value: value=0.125
